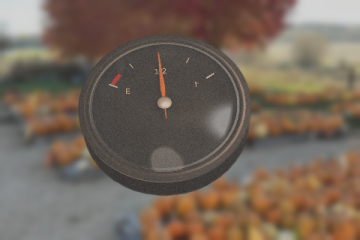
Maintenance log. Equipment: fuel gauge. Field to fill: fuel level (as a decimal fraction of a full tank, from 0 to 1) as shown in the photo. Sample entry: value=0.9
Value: value=0.5
